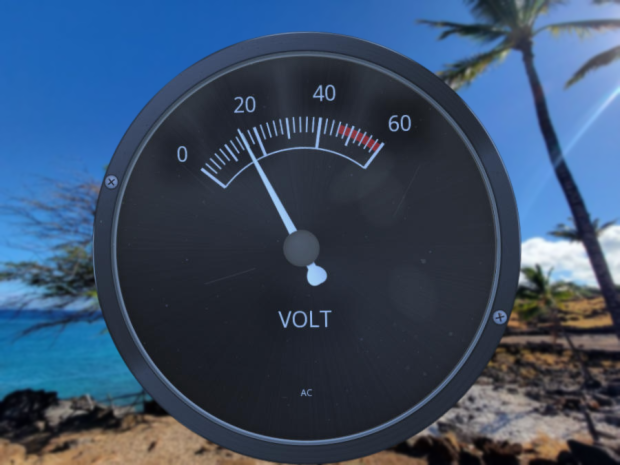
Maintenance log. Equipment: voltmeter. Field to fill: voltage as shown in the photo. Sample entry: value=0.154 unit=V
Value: value=16 unit=V
